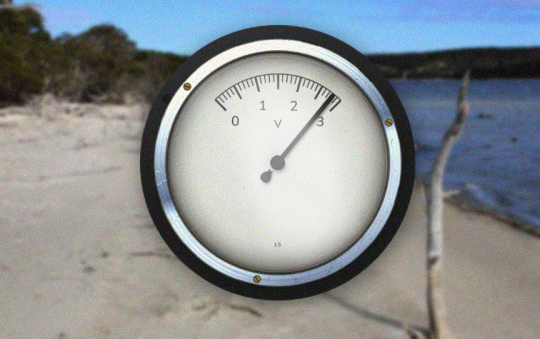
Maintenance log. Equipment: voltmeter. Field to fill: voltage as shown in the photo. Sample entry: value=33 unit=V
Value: value=2.8 unit=V
